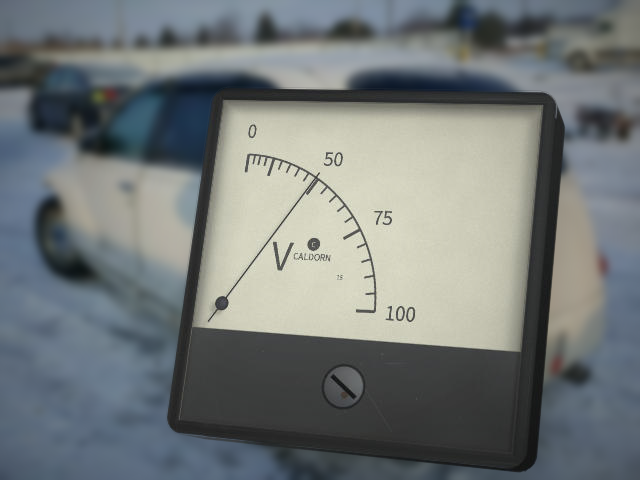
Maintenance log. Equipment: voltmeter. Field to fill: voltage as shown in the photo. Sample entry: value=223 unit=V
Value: value=50 unit=V
